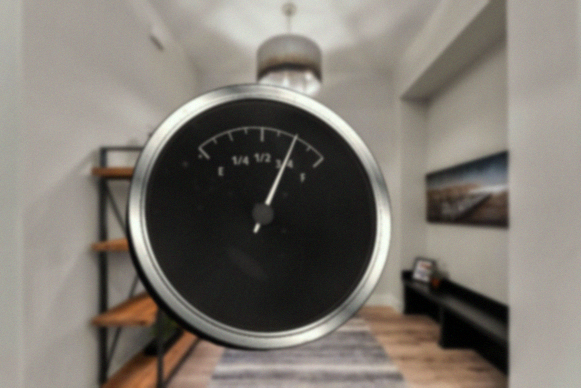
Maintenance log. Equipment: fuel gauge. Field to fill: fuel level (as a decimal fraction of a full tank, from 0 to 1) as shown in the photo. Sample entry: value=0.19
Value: value=0.75
